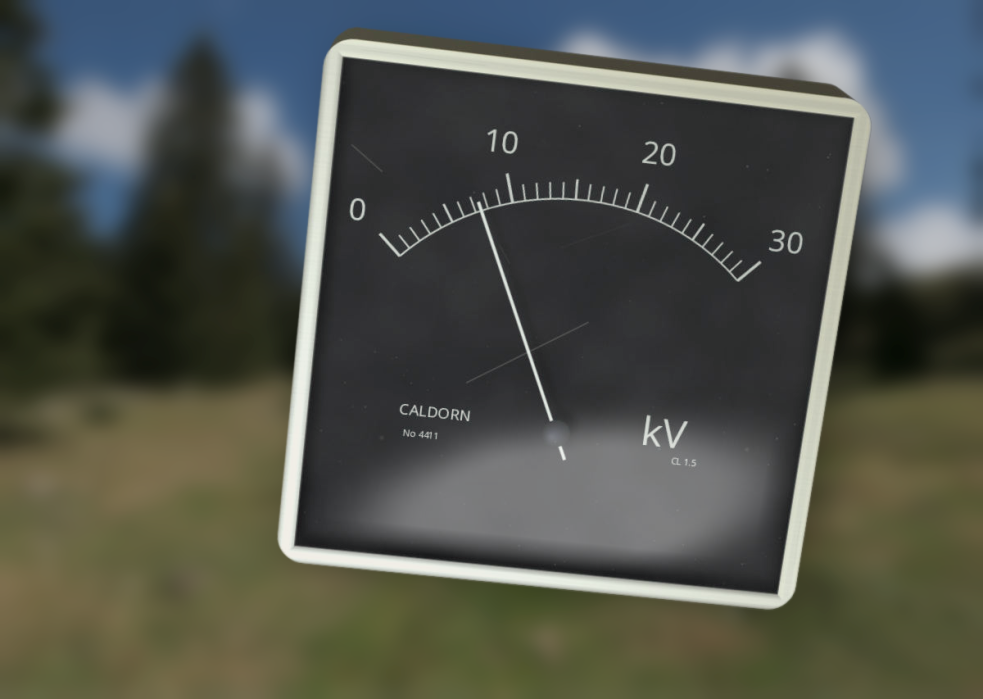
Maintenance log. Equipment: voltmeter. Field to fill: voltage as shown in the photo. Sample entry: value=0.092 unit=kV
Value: value=7.5 unit=kV
